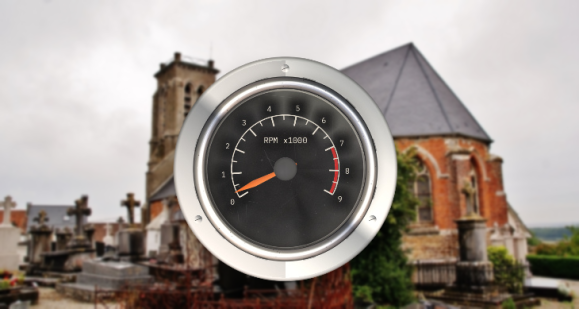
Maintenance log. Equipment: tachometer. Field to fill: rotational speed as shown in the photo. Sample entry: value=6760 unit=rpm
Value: value=250 unit=rpm
